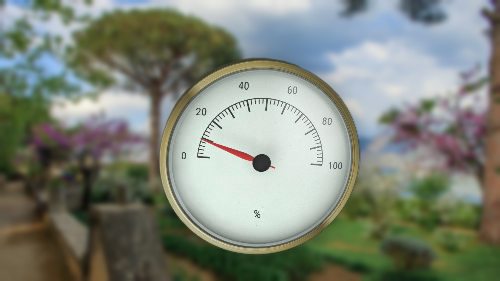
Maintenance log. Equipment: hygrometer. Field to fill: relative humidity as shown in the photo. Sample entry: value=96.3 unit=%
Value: value=10 unit=%
